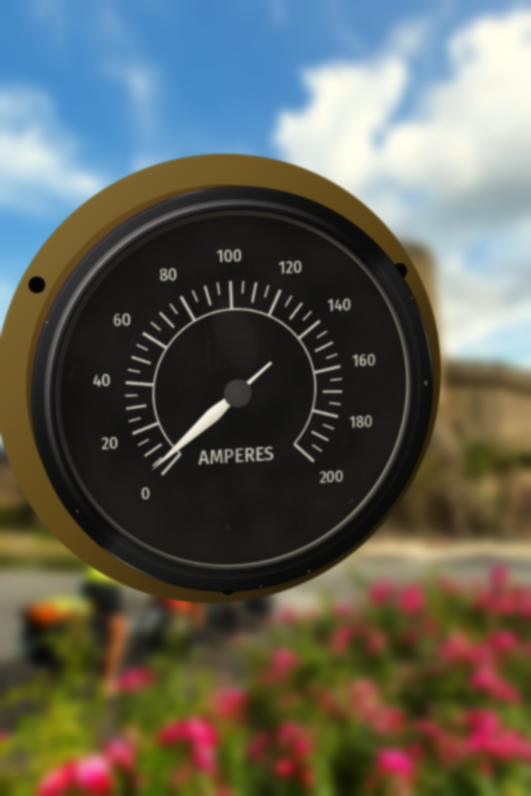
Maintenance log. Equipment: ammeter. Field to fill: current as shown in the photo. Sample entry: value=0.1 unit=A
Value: value=5 unit=A
